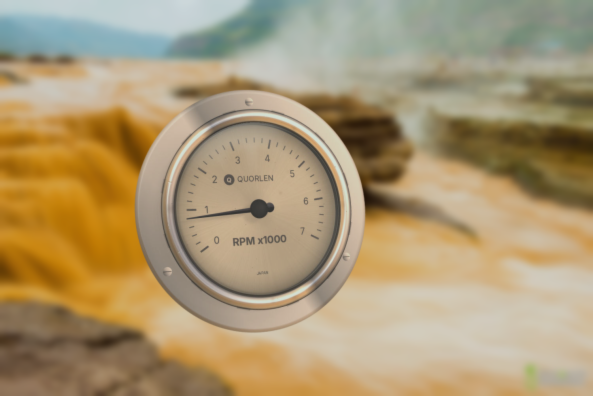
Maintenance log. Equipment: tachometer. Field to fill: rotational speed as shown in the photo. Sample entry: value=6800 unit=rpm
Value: value=800 unit=rpm
